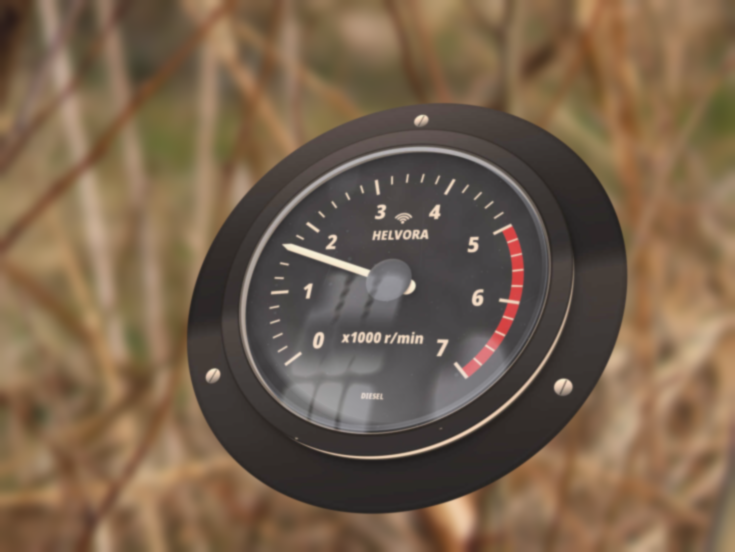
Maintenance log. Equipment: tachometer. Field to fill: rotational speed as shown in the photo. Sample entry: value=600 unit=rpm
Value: value=1600 unit=rpm
